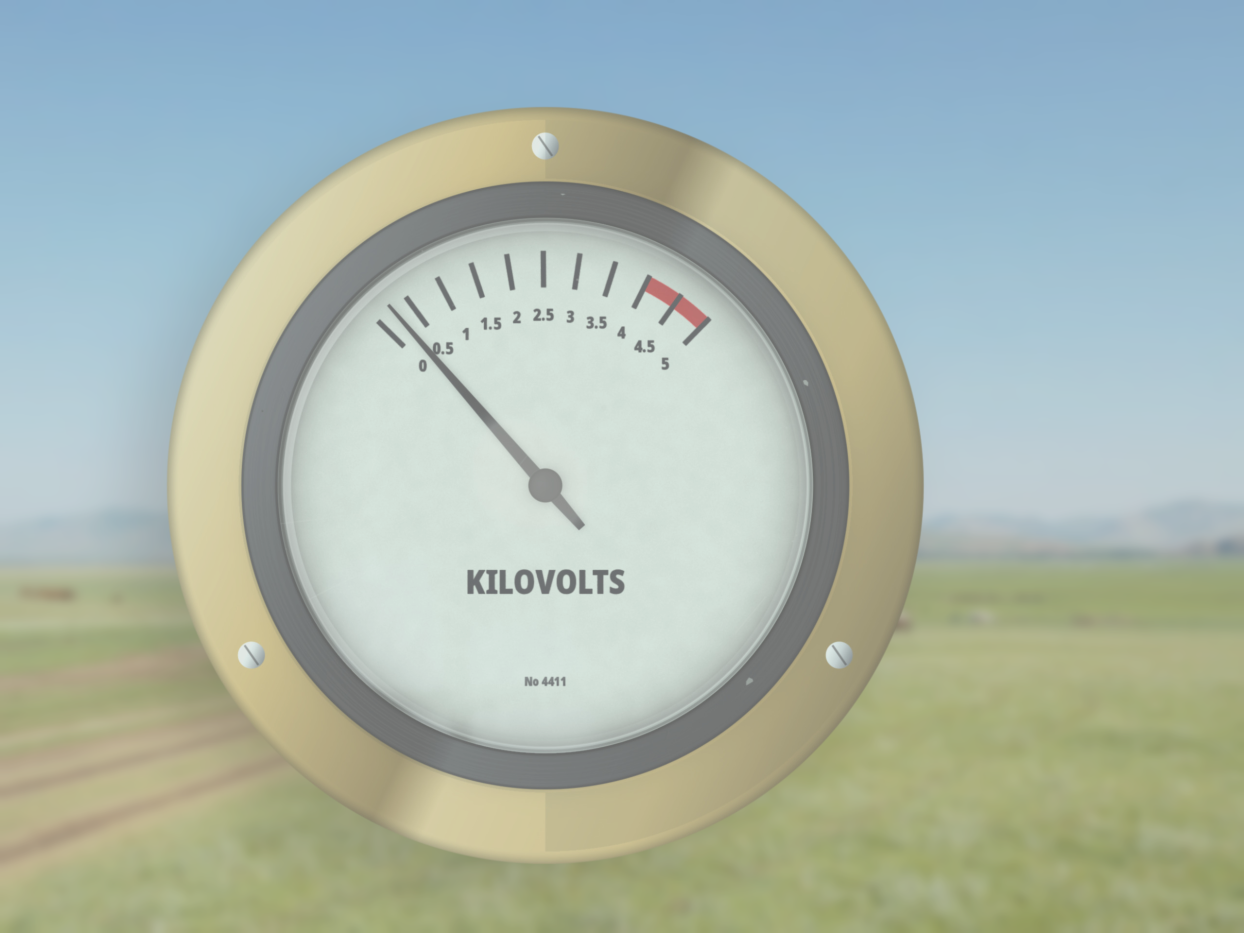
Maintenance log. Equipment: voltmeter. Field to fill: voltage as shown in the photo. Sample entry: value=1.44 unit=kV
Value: value=0.25 unit=kV
